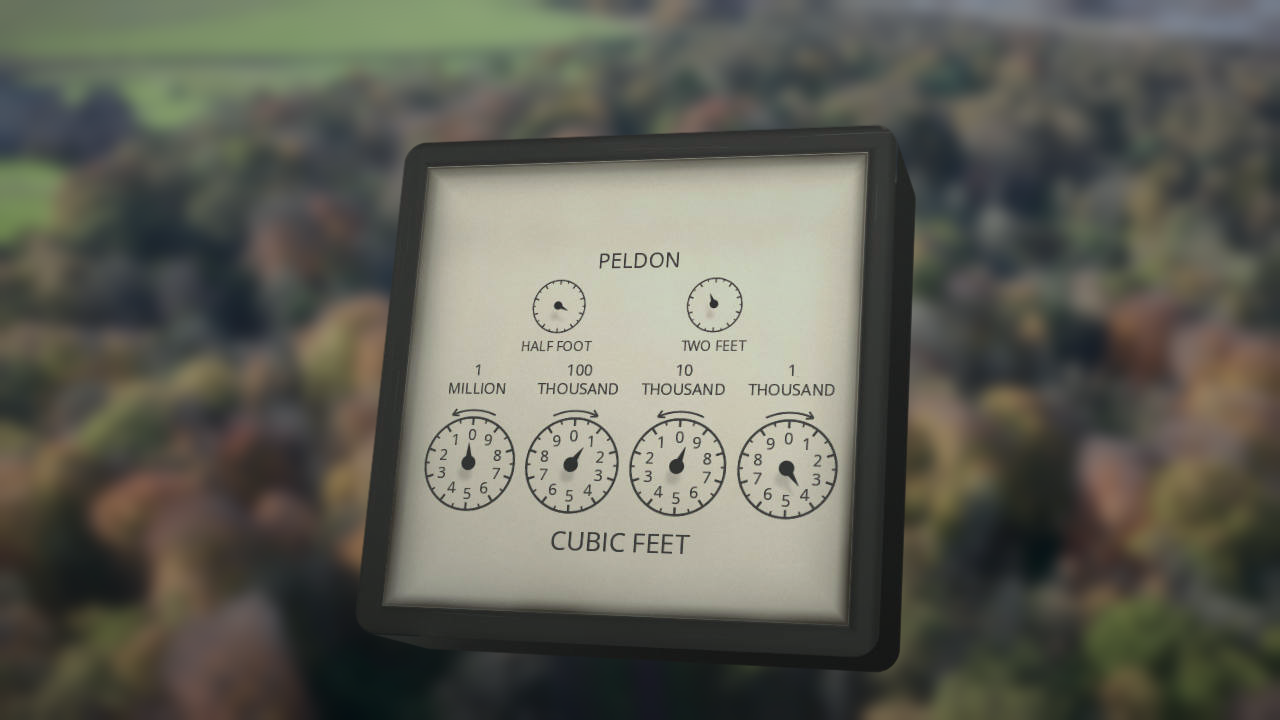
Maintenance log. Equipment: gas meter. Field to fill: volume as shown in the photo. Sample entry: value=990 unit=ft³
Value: value=9400 unit=ft³
